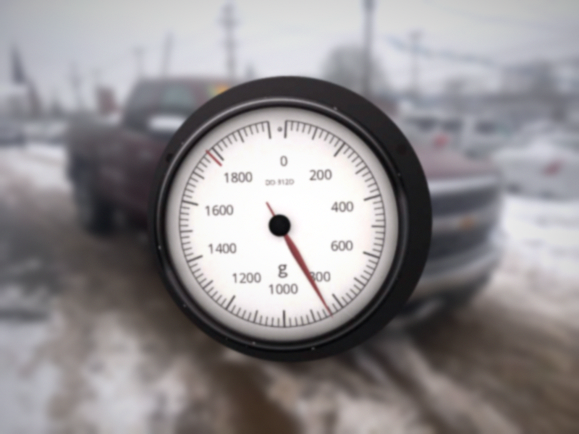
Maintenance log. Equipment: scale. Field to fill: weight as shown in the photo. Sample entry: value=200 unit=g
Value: value=840 unit=g
